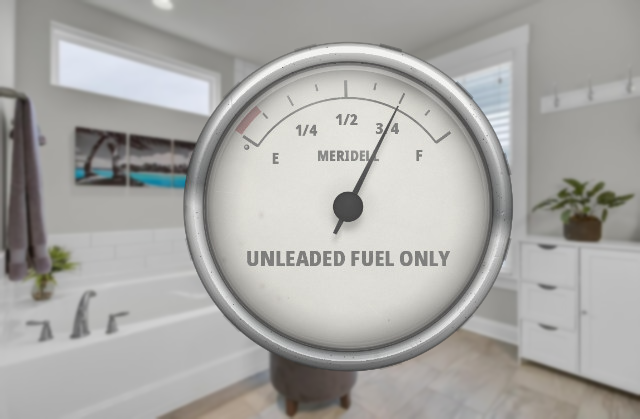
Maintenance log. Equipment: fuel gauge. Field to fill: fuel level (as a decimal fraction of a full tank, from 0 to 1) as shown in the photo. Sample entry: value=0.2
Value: value=0.75
